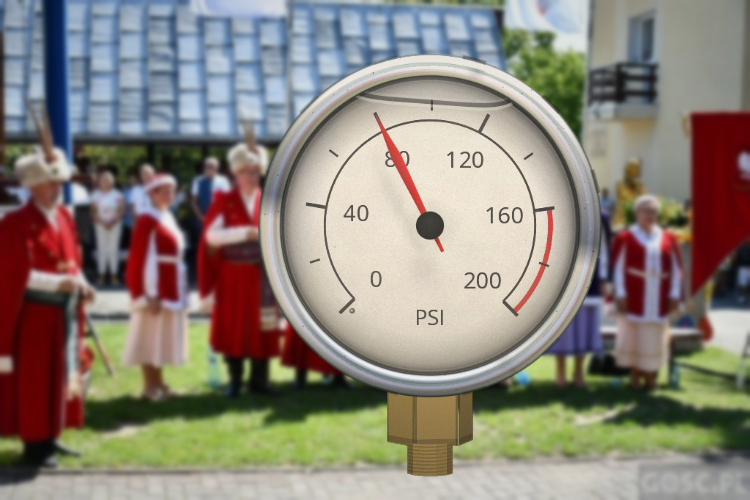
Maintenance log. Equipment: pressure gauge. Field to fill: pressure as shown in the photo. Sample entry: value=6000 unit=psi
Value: value=80 unit=psi
